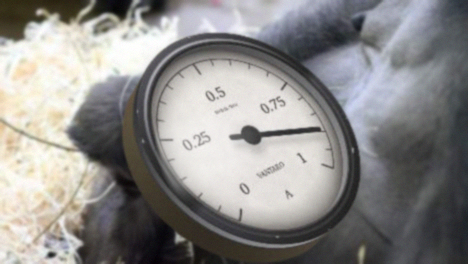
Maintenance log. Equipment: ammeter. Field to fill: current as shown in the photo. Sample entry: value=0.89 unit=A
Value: value=0.9 unit=A
